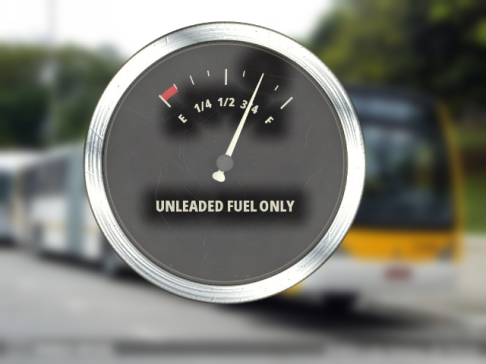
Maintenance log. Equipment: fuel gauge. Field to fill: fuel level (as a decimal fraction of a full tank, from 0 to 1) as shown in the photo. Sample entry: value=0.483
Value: value=0.75
